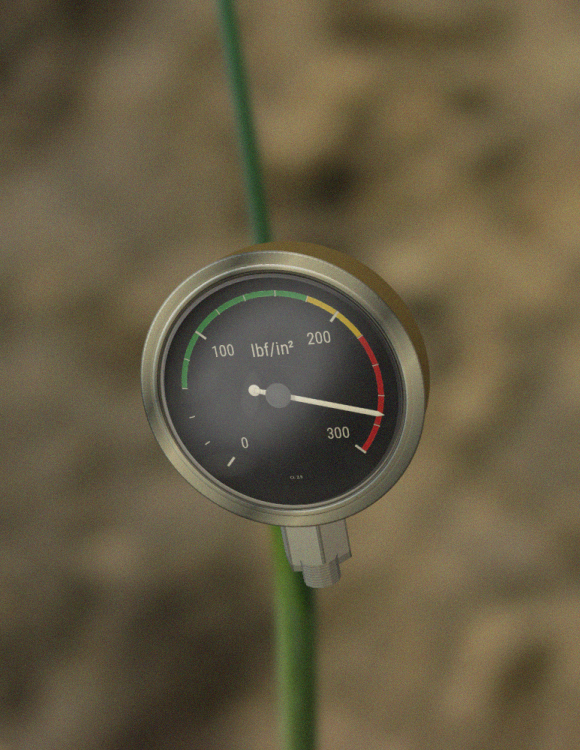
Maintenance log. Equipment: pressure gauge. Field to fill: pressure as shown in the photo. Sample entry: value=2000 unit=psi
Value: value=270 unit=psi
